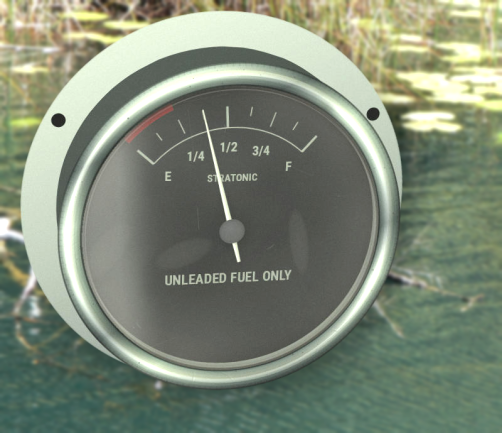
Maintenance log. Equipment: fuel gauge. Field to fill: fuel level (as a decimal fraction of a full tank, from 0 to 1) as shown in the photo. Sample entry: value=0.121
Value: value=0.375
